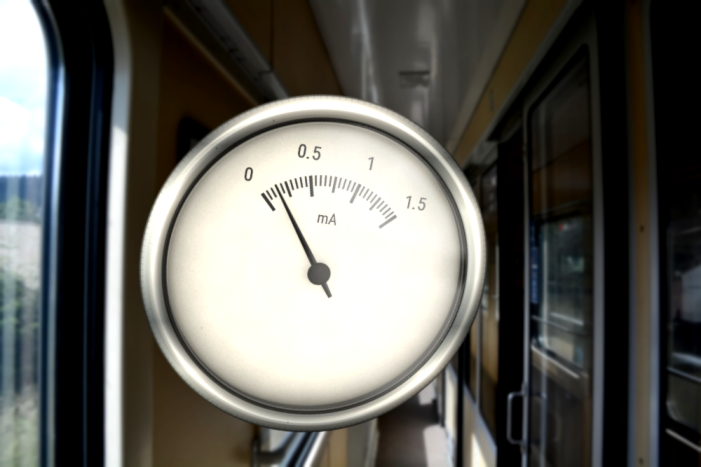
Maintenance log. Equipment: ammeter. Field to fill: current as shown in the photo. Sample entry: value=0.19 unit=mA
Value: value=0.15 unit=mA
